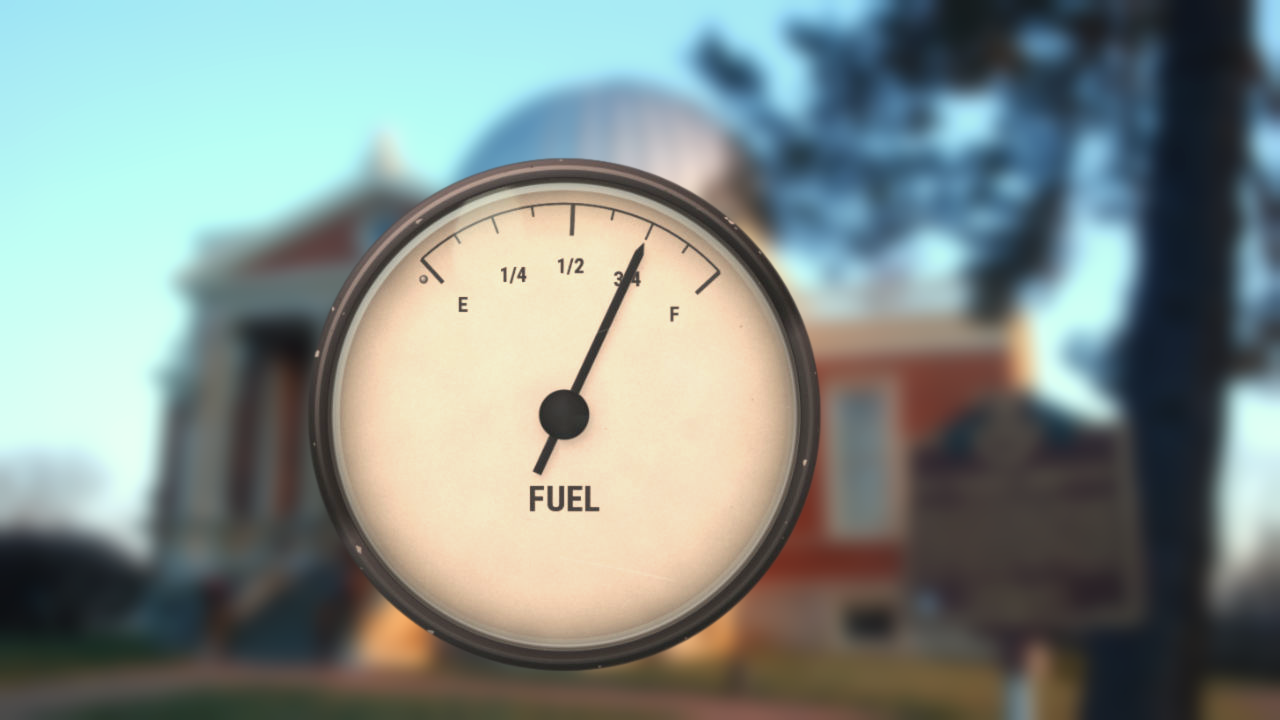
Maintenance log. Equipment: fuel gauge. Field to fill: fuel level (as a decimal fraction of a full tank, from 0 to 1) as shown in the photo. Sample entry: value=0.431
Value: value=0.75
